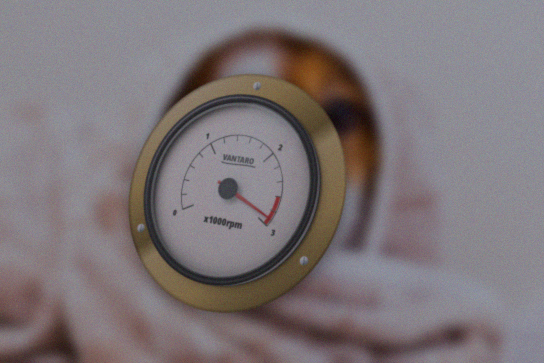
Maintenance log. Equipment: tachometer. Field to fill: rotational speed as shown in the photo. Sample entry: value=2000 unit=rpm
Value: value=2900 unit=rpm
